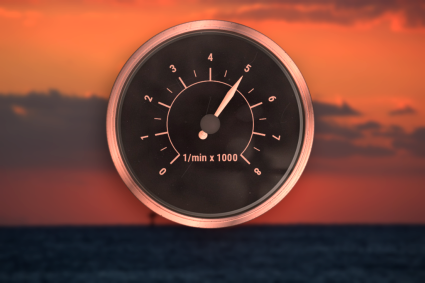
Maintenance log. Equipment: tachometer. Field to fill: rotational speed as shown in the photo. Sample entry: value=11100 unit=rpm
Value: value=5000 unit=rpm
